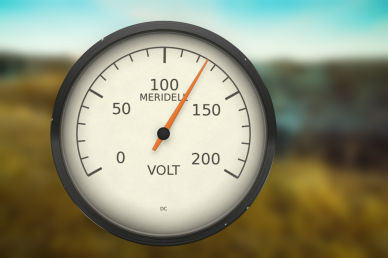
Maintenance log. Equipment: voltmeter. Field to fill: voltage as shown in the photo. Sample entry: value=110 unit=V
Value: value=125 unit=V
